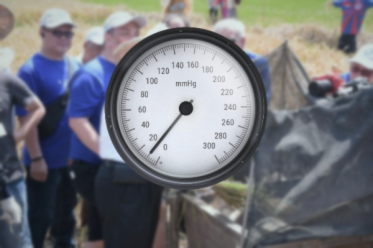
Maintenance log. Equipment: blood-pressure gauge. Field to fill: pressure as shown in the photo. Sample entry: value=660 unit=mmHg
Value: value=10 unit=mmHg
